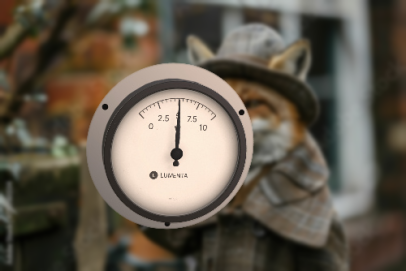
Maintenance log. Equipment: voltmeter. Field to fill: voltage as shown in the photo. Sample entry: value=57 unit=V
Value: value=5 unit=V
